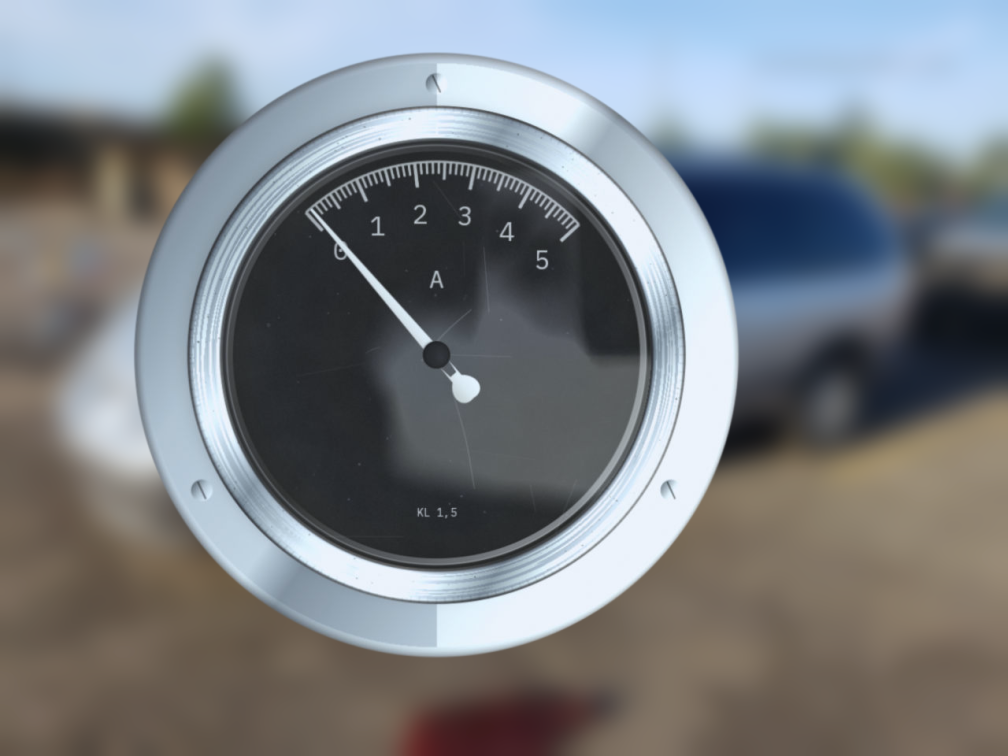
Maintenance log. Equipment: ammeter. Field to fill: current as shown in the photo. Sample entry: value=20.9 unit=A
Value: value=0.1 unit=A
